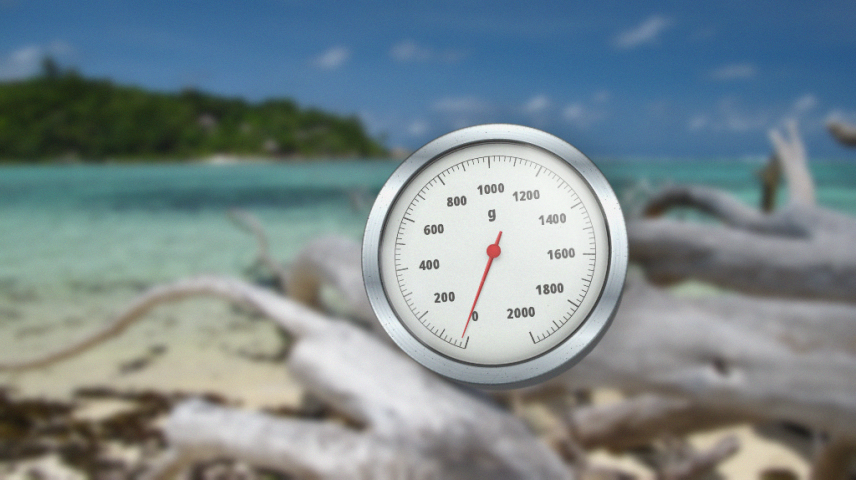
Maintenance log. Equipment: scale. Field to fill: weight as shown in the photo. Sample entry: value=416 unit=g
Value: value=20 unit=g
